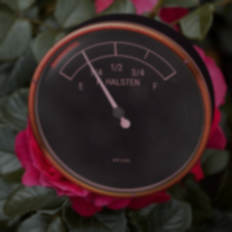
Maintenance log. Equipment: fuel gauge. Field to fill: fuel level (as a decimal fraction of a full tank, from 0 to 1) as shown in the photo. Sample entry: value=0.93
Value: value=0.25
